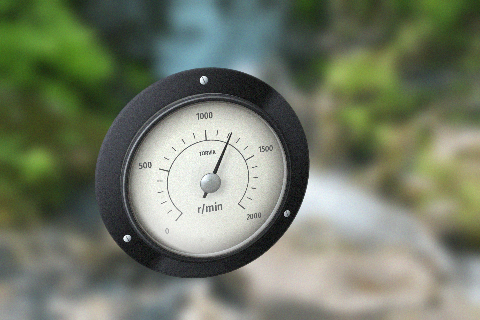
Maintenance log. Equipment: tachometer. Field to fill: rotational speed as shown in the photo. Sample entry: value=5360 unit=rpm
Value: value=1200 unit=rpm
